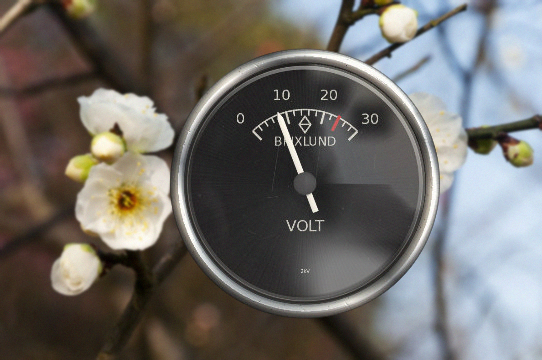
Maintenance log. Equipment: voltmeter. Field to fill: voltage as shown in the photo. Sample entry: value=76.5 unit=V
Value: value=8 unit=V
